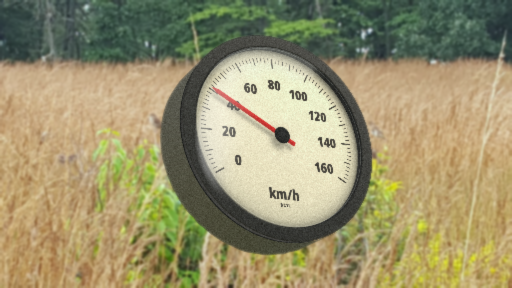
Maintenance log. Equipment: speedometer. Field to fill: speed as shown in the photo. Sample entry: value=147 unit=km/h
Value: value=40 unit=km/h
